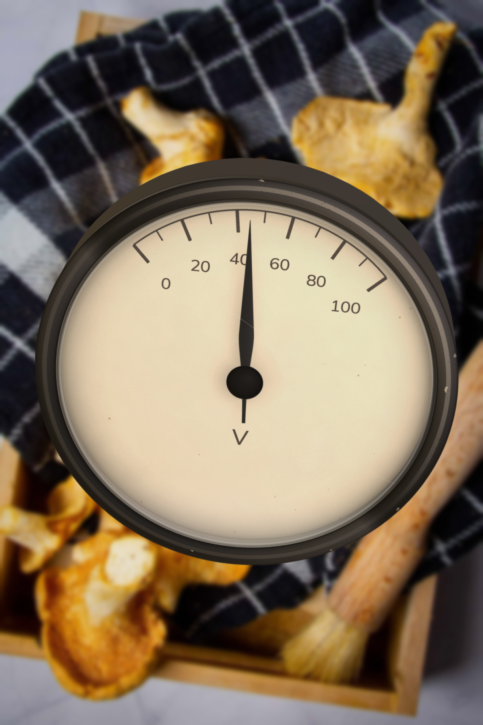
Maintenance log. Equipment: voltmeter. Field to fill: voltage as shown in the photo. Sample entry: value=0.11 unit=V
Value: value=45 unit=V
